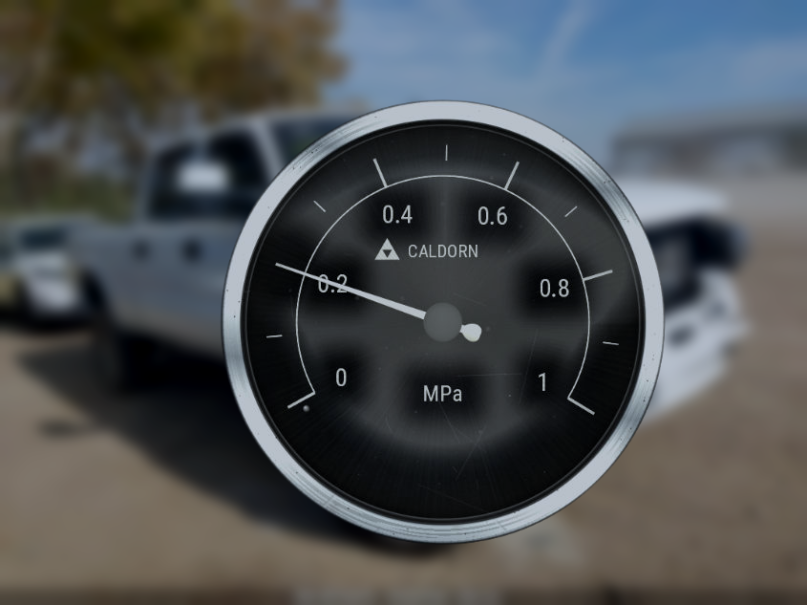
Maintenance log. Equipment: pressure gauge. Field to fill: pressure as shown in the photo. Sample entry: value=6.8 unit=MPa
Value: value=0.2 unit=MPa
